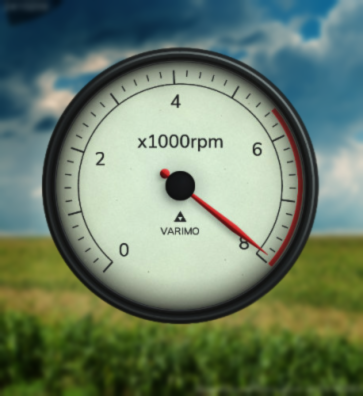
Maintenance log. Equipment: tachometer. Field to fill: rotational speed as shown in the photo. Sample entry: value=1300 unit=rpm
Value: value=7900 unit=rpm
